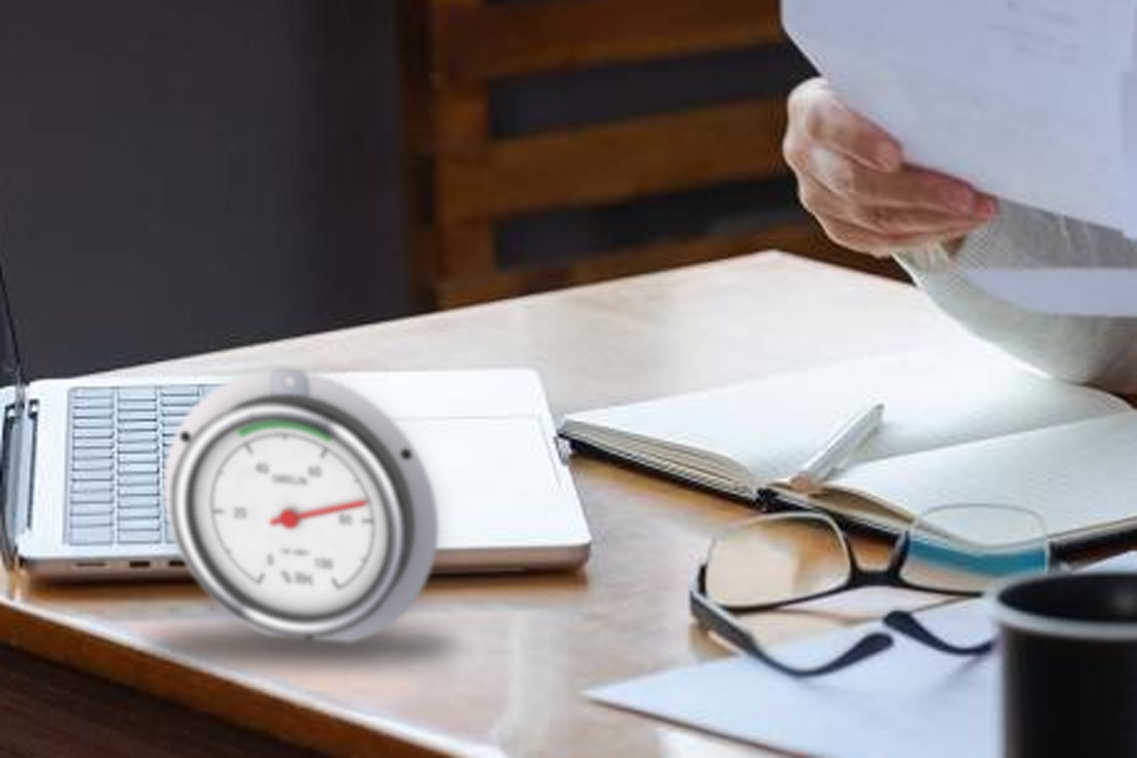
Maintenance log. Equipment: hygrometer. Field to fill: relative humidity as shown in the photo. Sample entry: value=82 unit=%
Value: value=75 unit=%
